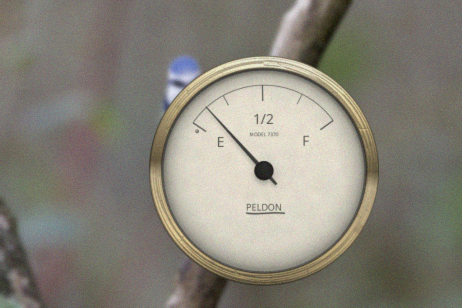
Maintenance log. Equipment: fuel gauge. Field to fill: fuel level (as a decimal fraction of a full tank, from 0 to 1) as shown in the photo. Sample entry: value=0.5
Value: value=0.125
